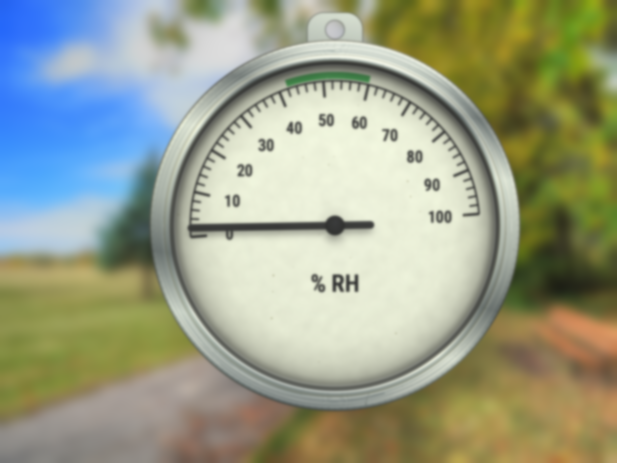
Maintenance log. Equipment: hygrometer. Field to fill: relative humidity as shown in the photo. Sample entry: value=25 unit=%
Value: value=2 unit=%
